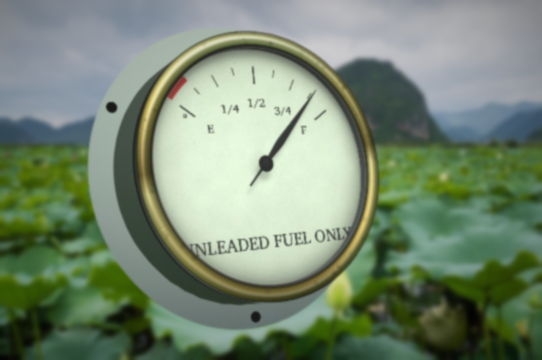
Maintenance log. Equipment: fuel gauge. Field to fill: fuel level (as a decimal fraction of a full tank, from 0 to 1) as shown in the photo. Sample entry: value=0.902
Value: value=0.875
